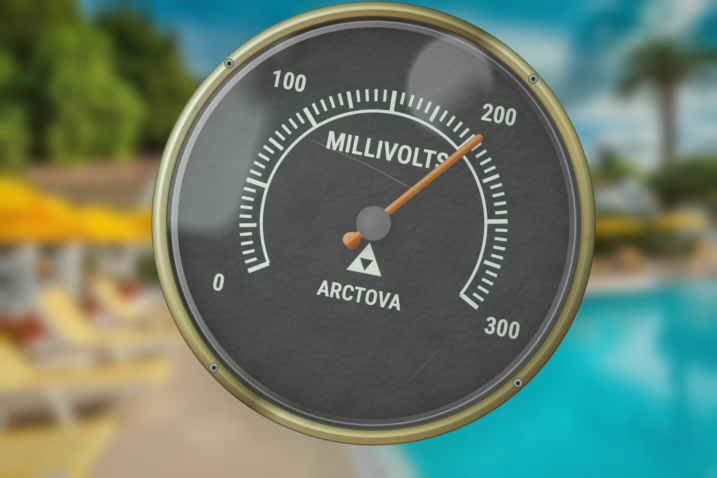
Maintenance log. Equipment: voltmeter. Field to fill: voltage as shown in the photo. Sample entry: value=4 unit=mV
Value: value=202.5 unit=mV
